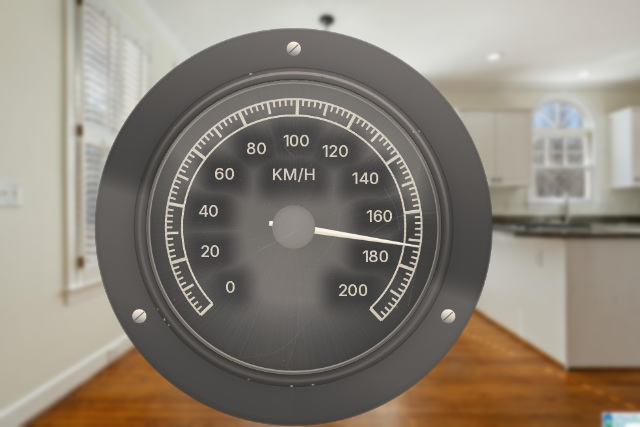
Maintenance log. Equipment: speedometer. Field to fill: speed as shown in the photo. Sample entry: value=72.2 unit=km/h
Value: value=172 unit=km/h
